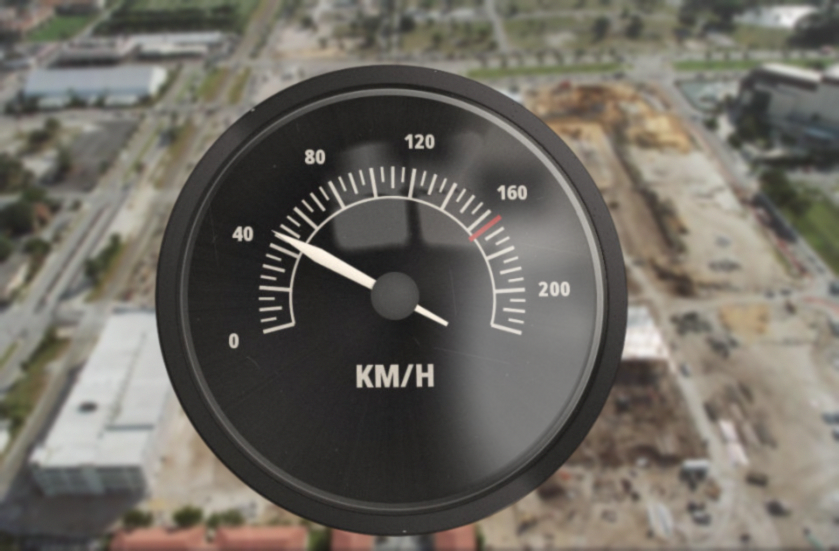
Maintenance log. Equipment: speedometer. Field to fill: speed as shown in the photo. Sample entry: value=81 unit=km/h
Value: value=45 unit=km/h
